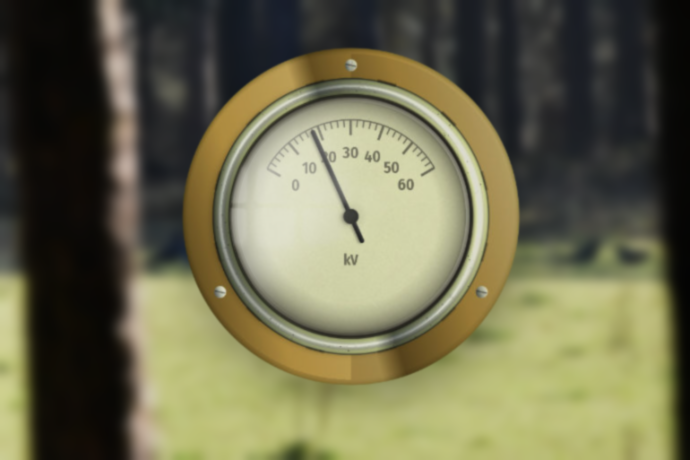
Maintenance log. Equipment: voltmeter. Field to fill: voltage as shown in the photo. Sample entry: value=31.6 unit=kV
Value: value=18 unit=kV
